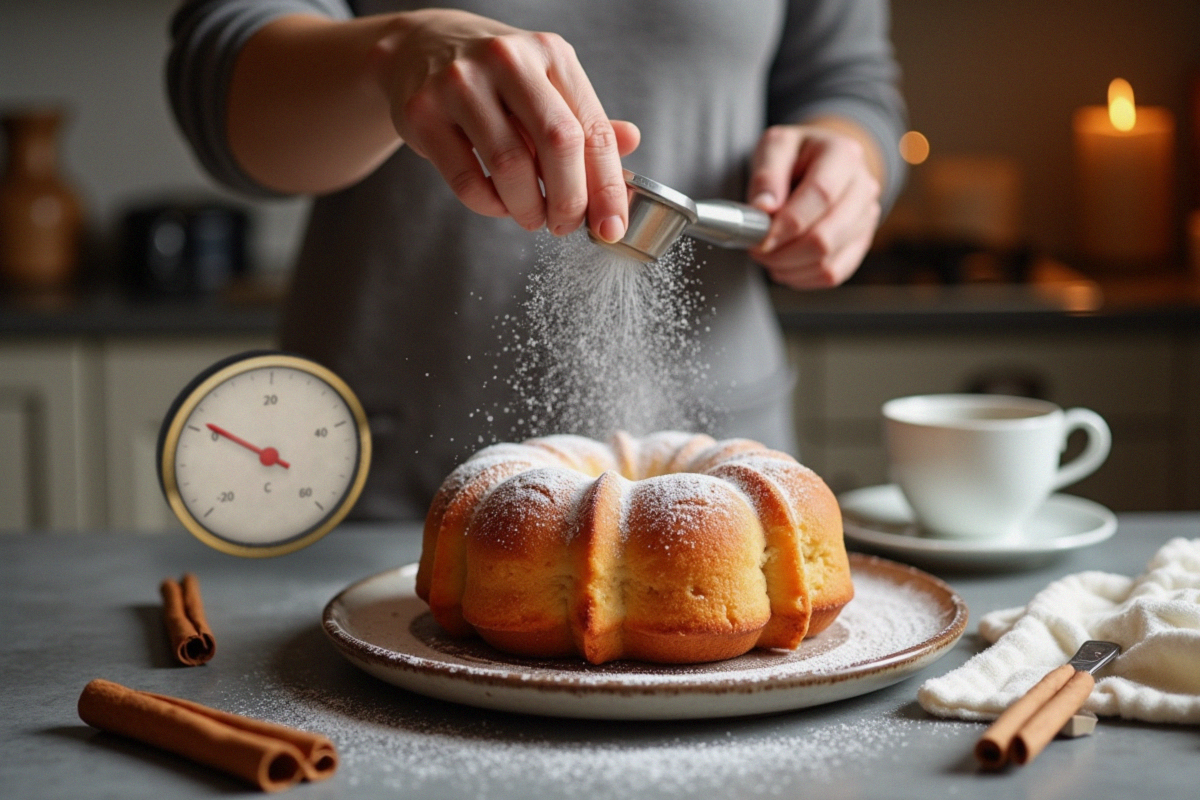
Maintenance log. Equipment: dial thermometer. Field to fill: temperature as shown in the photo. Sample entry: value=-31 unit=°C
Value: value=2 unit=°C
